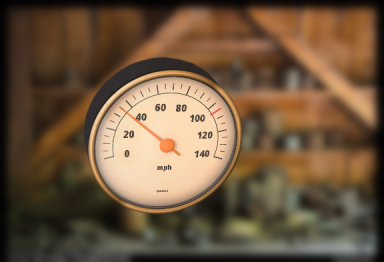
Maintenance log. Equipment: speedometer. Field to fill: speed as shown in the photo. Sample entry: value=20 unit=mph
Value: value=35 unit=mph
